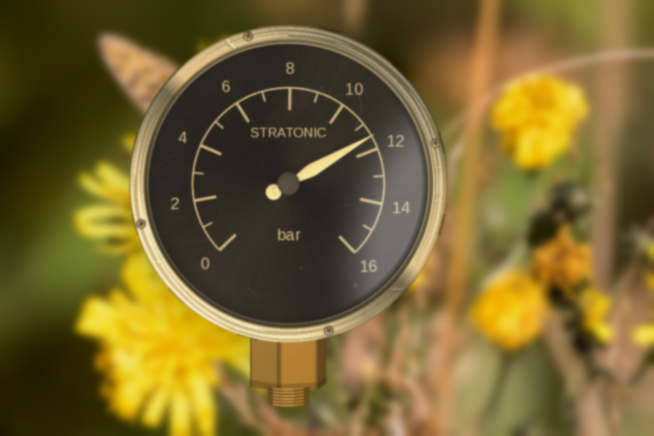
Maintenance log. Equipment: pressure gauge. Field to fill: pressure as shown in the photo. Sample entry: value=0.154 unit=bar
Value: value=11.5 unit=bar
